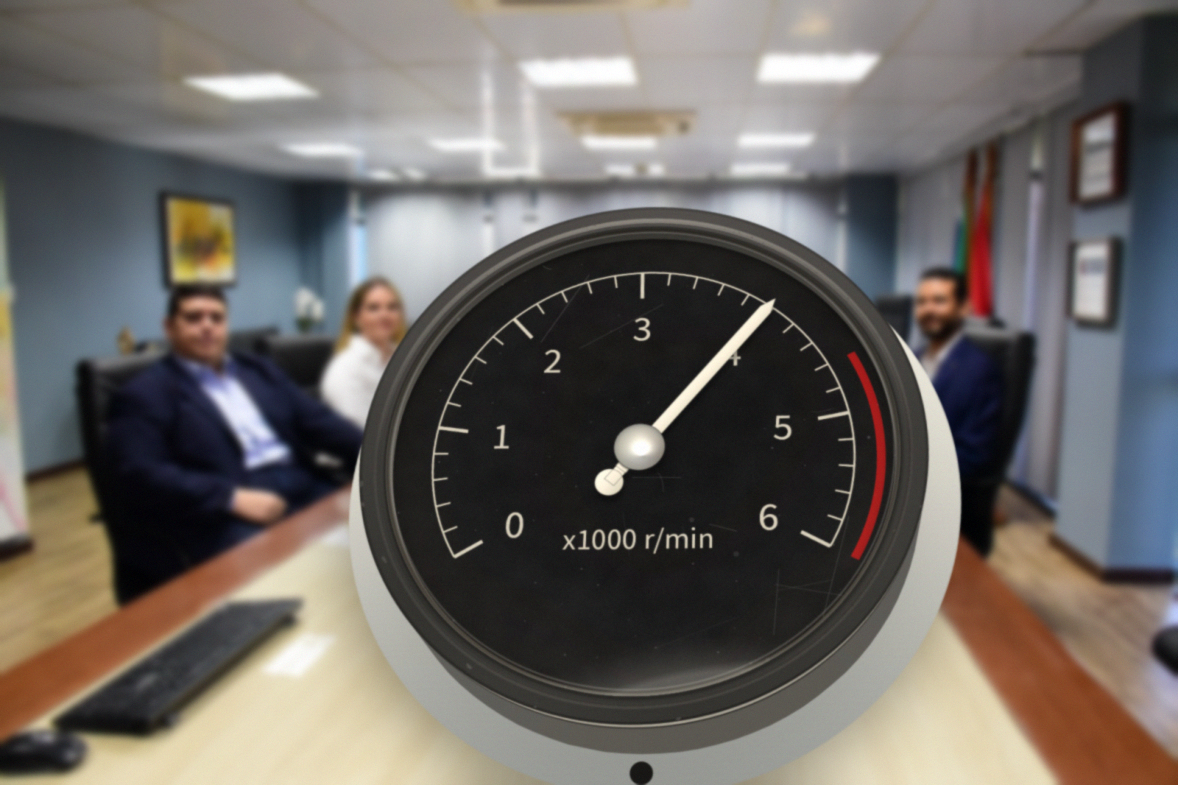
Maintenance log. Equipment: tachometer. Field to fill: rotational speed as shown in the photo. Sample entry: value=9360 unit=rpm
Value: value=4000 unit=rpm
